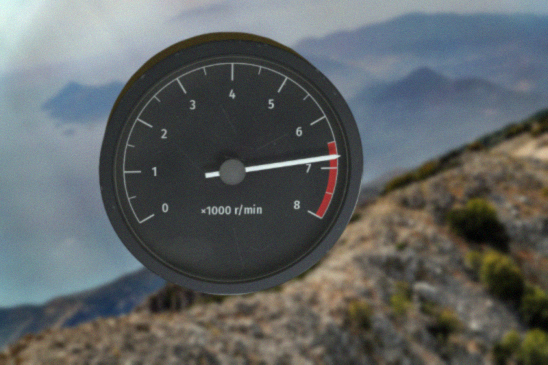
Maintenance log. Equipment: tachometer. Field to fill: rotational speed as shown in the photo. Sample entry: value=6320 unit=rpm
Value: value=6750 unit=rpm
